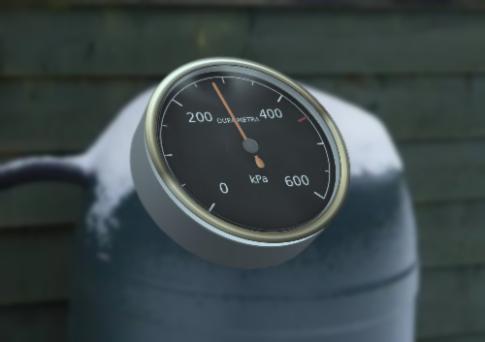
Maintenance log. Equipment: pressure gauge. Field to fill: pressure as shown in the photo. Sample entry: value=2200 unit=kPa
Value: value=275 unit=kPa
